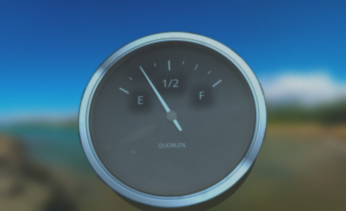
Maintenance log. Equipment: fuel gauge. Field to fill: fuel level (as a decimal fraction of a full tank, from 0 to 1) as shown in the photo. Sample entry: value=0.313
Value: value=0.25
